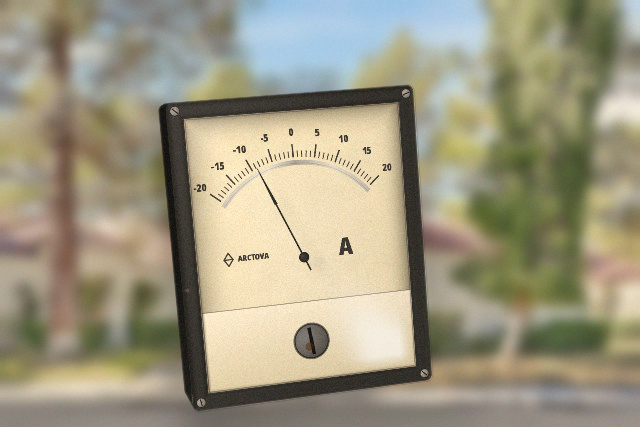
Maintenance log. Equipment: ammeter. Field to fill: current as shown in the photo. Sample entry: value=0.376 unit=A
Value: value=-9 unit=A
